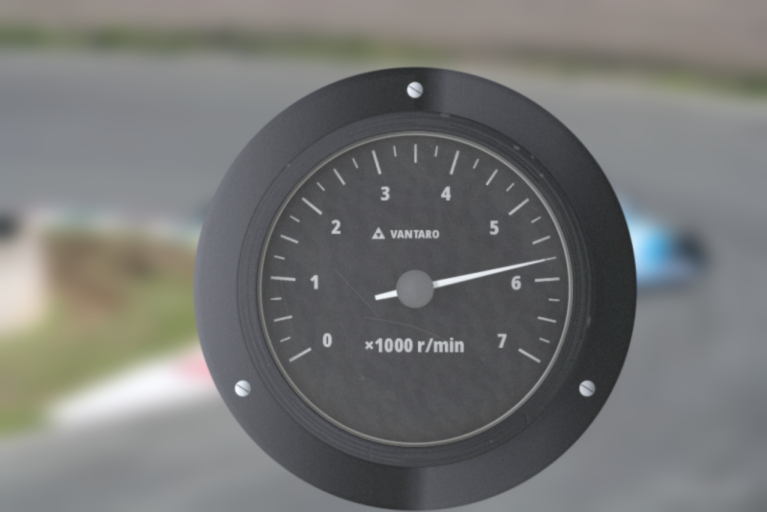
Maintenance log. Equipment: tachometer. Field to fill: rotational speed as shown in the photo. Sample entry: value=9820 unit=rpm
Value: value=5750 unit=rpm
